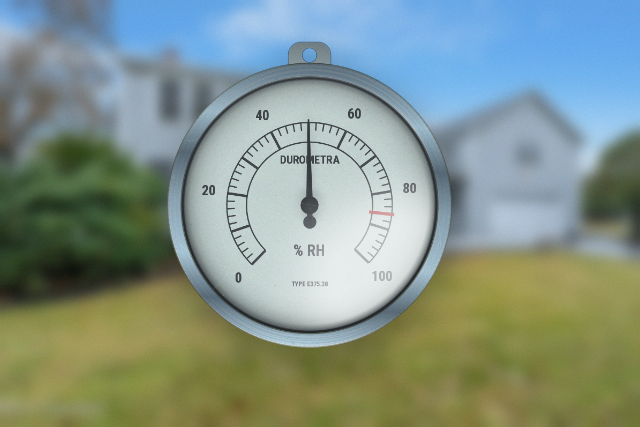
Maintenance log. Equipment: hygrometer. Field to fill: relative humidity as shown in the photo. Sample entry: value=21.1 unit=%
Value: value=50 unit=%
